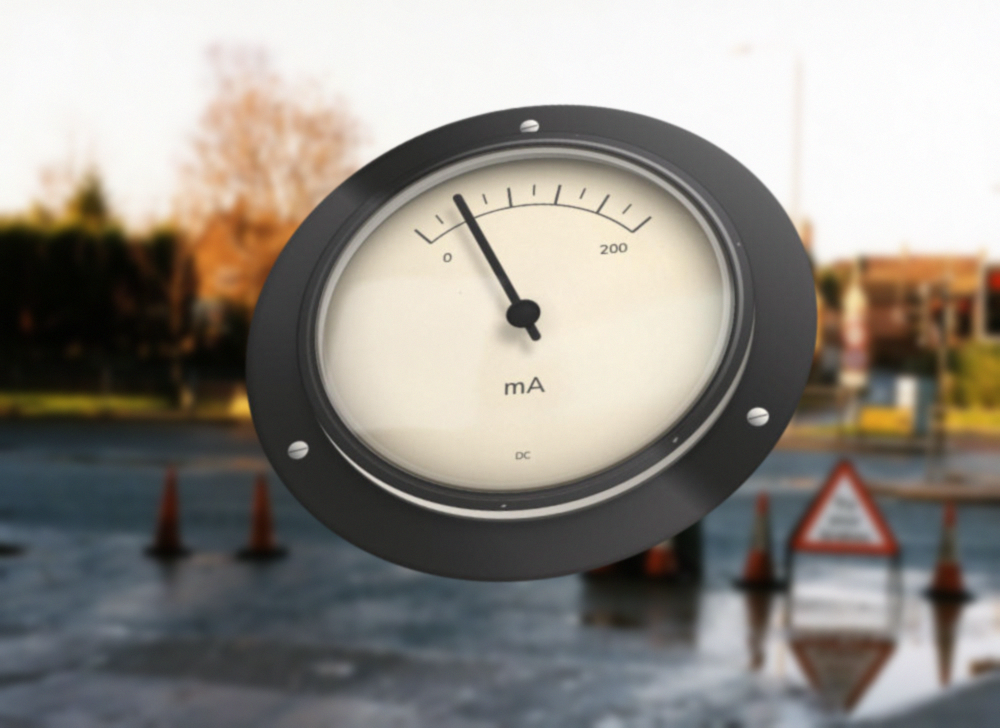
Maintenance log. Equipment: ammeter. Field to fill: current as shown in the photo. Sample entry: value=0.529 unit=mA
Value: value=40 unit=mA
